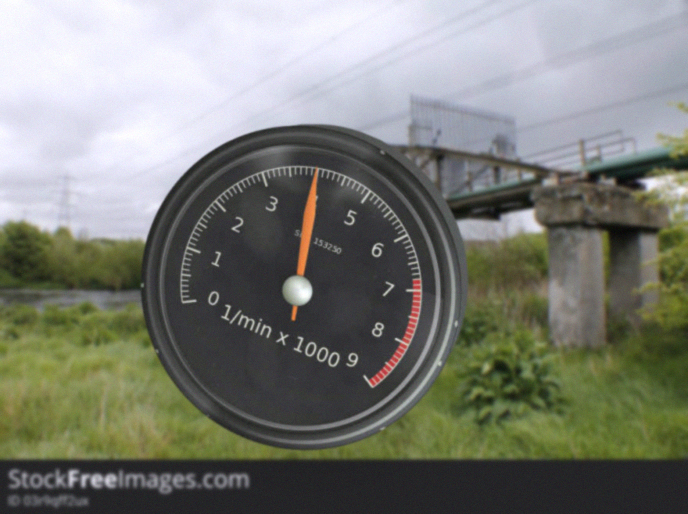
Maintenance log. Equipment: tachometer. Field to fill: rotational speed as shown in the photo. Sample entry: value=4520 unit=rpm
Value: value=4000 unit=rpm
